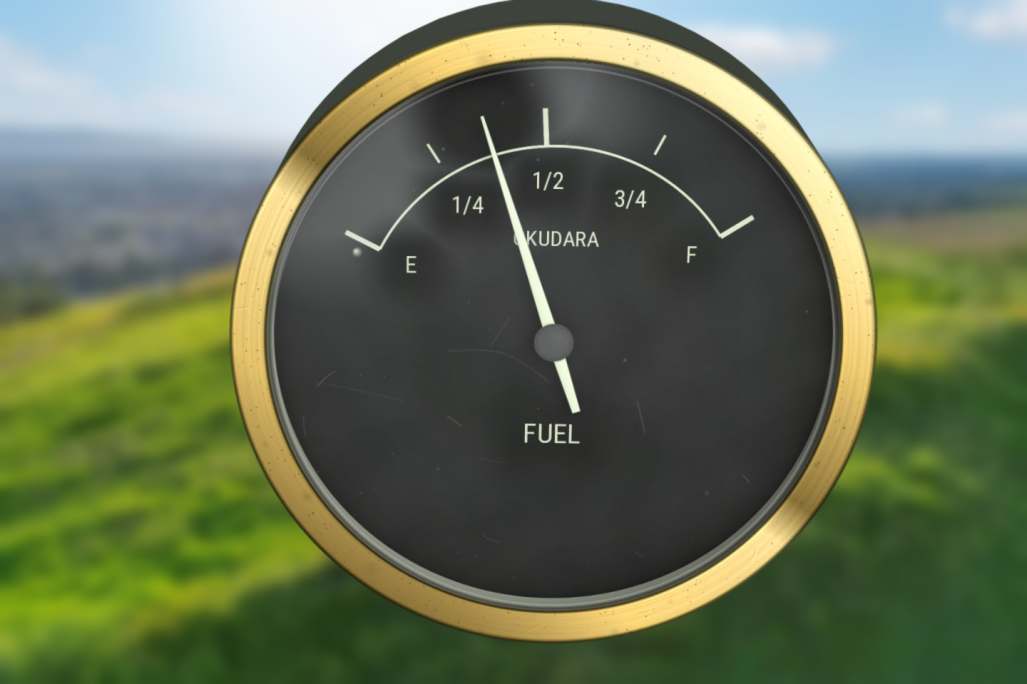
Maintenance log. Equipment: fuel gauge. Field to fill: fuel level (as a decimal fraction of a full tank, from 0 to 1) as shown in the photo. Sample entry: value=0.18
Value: value=0.375
